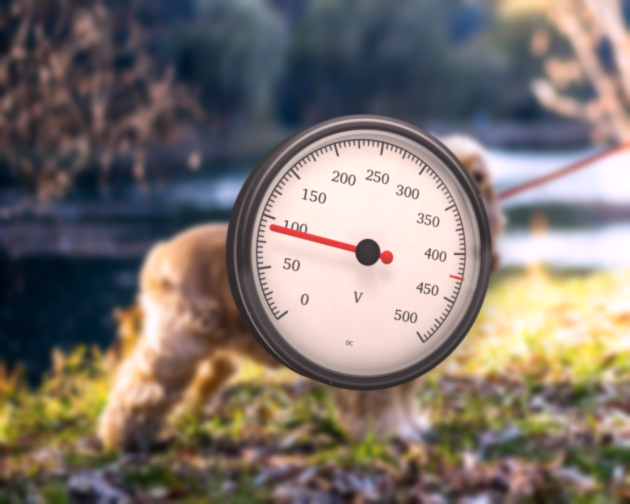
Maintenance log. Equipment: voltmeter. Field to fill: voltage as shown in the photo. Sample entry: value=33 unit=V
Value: value=90 unit=V
